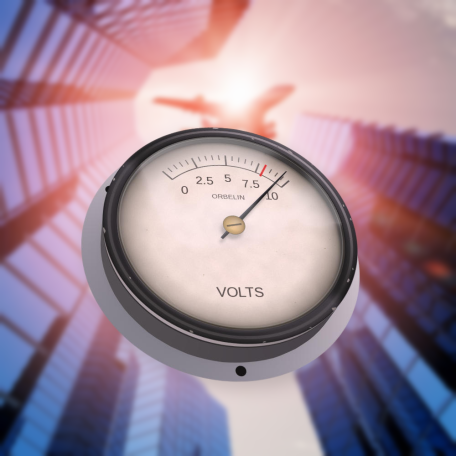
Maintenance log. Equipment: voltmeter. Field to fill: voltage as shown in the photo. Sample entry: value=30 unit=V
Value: value=9.5 unit=V
